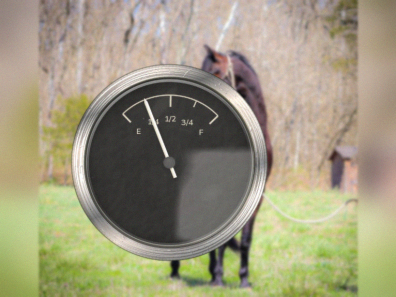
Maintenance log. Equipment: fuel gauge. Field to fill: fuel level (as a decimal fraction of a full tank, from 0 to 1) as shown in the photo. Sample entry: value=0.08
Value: value=0.25
